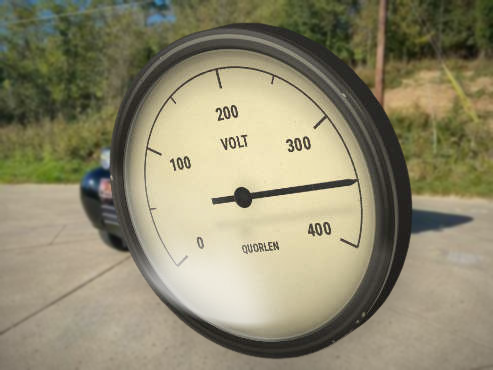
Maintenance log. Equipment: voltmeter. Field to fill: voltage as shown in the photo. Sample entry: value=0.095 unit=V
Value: value=350 unit=V
